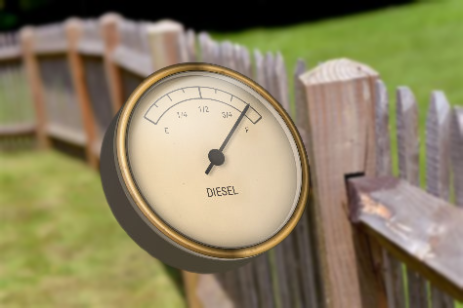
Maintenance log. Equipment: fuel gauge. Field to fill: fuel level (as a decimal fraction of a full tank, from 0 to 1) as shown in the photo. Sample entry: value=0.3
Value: value=0.875
